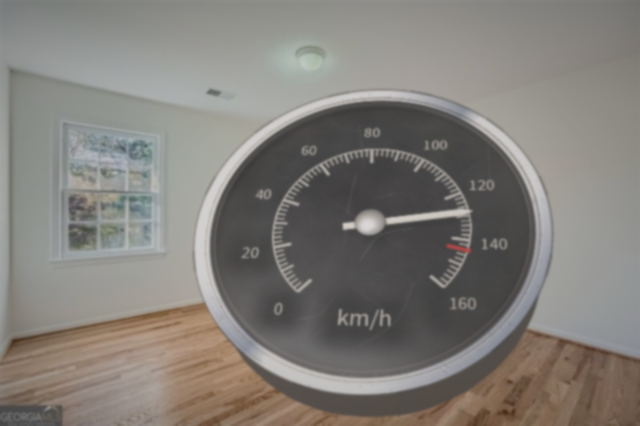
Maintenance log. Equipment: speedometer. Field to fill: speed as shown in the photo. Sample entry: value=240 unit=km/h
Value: value=130 unit=km/h
